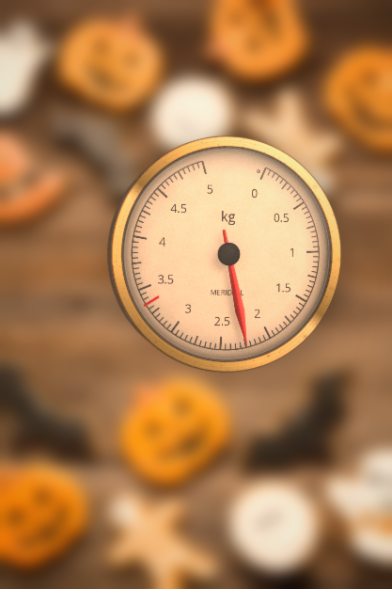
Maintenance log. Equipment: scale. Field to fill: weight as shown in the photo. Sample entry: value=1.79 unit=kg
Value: value=2.25 unit=kg
